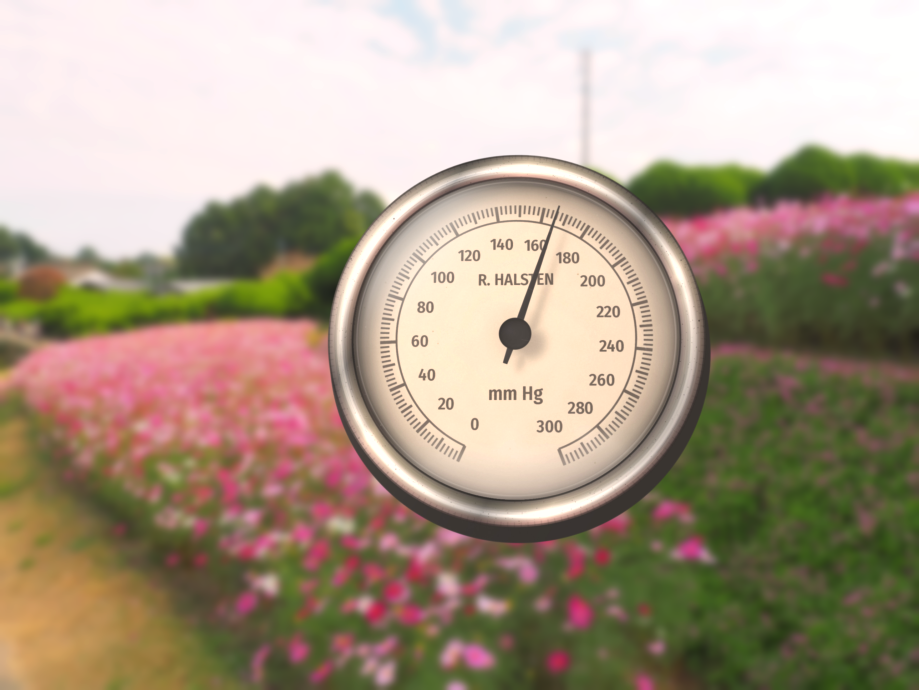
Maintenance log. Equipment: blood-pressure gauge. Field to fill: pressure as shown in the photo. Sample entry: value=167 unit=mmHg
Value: value=166 unit=mmHg
